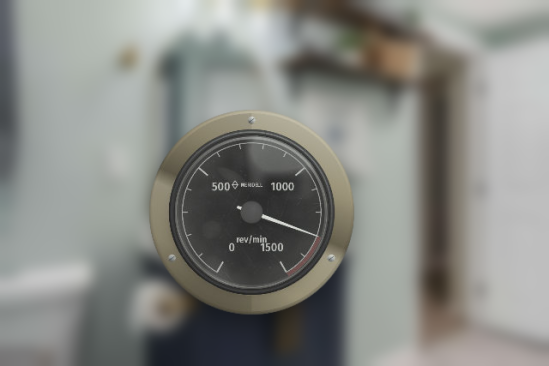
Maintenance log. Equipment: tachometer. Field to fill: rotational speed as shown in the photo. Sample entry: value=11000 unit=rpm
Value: value=1300 unit=rpm
